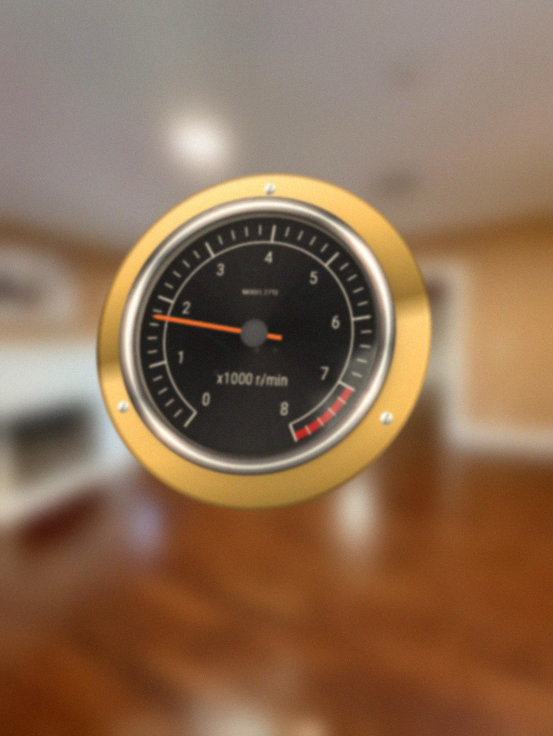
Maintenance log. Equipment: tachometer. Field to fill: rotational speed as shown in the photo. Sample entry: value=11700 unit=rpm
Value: value=1700 unit=rpm
